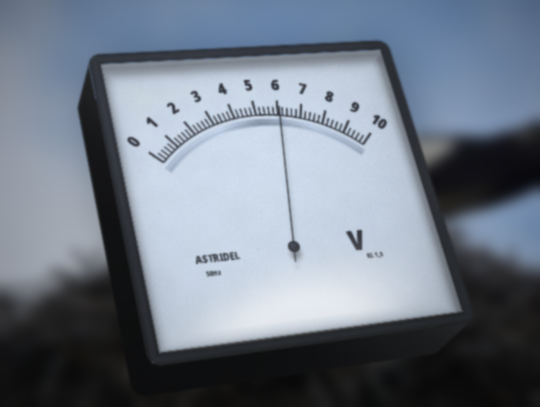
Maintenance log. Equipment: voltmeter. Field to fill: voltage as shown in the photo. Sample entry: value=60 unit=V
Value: value=6 unit=V
